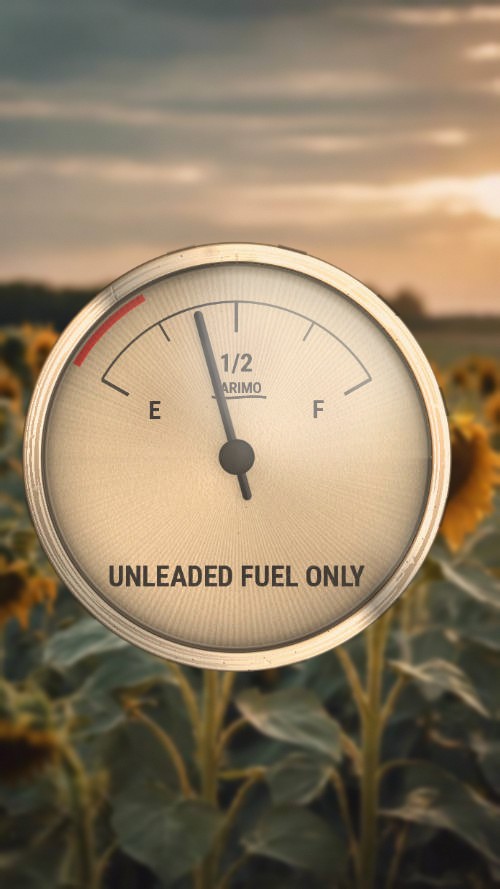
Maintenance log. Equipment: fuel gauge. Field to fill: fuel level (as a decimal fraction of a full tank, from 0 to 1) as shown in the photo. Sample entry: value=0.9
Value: value=0.375
